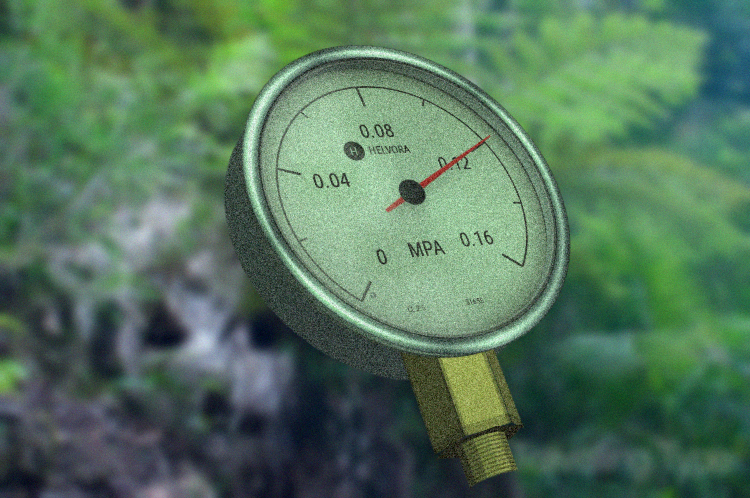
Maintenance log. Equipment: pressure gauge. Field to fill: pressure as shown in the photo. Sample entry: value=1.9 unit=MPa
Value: value=0.12 unit=MPa
